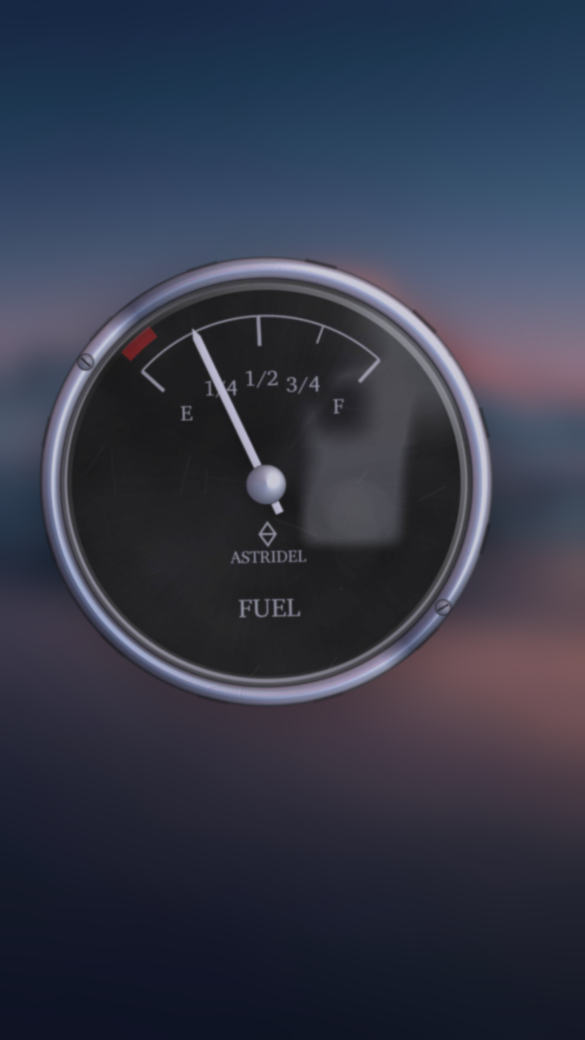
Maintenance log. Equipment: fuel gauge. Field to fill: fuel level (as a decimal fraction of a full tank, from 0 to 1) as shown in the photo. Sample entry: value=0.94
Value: value=0.25
